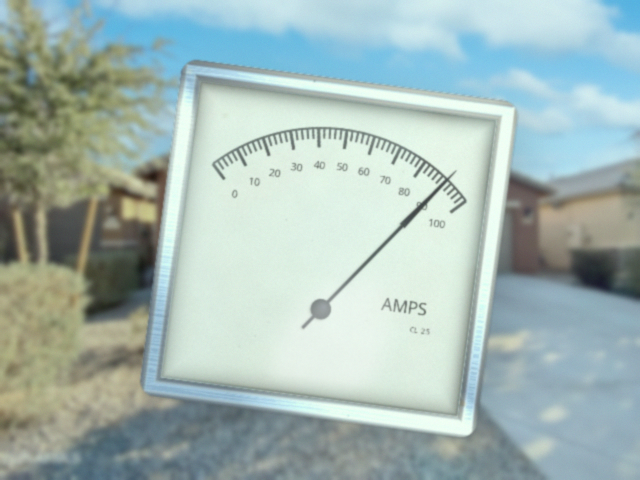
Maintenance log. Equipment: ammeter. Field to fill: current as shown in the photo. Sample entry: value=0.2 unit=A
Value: value=90 unit=A
